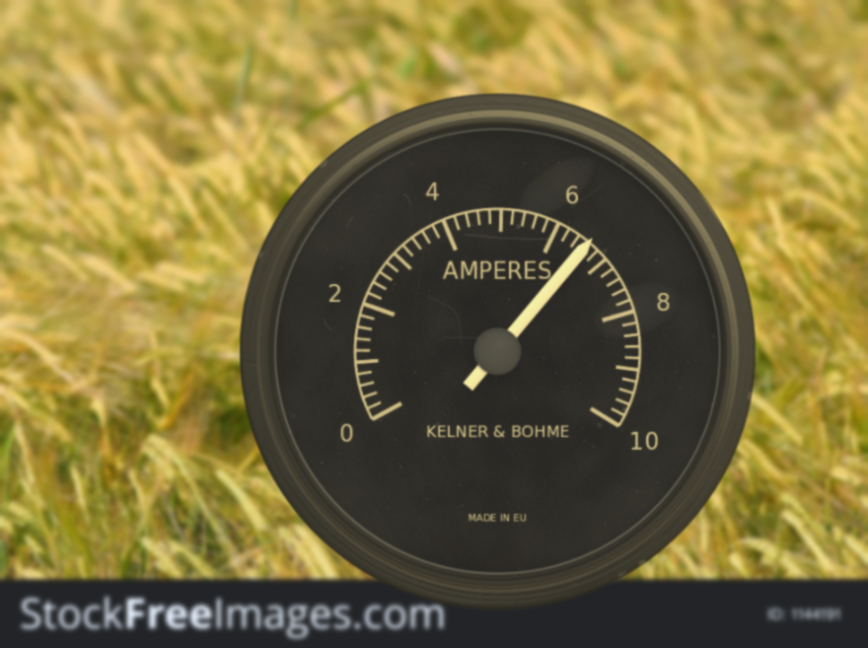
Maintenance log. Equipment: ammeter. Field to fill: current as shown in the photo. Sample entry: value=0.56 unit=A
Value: value=6.6 unit=A
